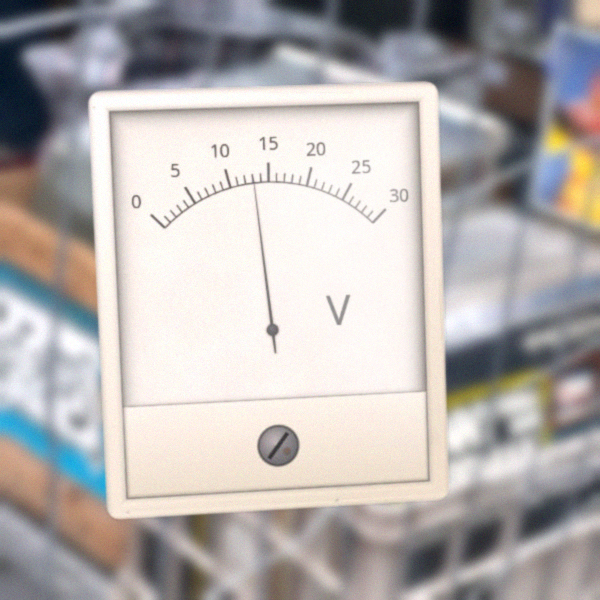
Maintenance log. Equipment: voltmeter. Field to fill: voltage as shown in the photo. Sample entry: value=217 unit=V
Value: value=13 unit=V
